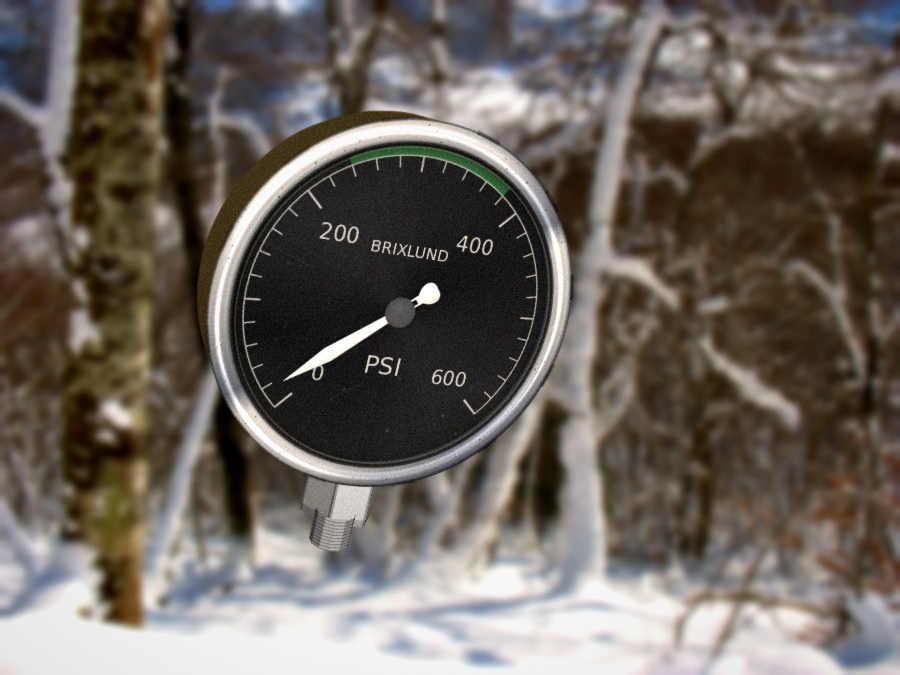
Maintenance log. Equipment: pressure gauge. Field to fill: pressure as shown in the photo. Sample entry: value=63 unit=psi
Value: value=20 unit=psi
